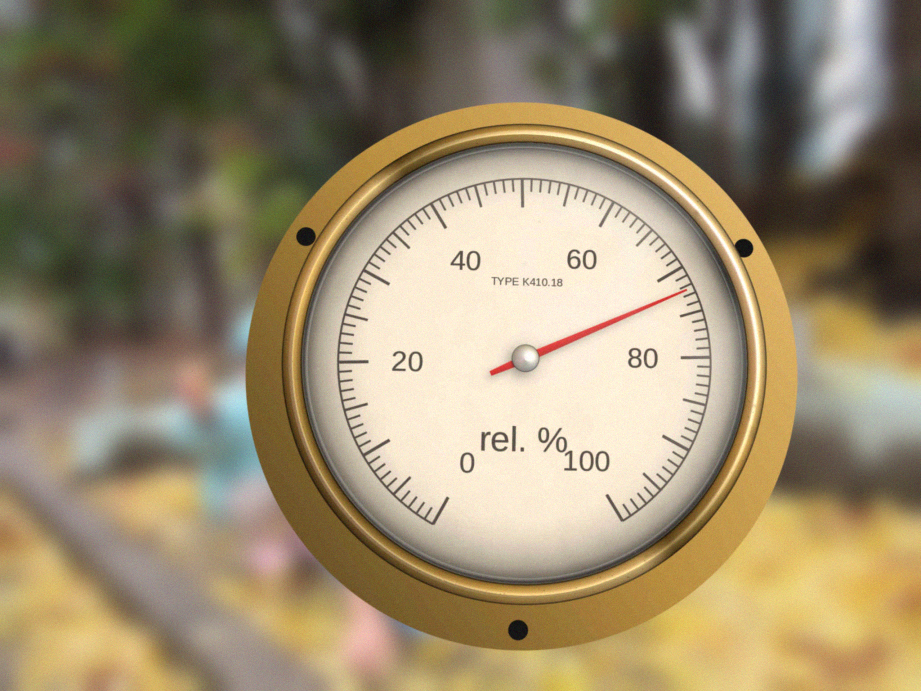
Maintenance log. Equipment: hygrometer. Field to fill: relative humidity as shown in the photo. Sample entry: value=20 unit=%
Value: value=72.5 unit=%
